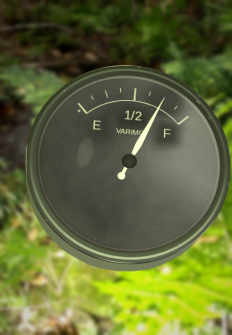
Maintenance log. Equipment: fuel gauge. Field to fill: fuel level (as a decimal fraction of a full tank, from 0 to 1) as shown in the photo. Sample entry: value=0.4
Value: value=0.75
